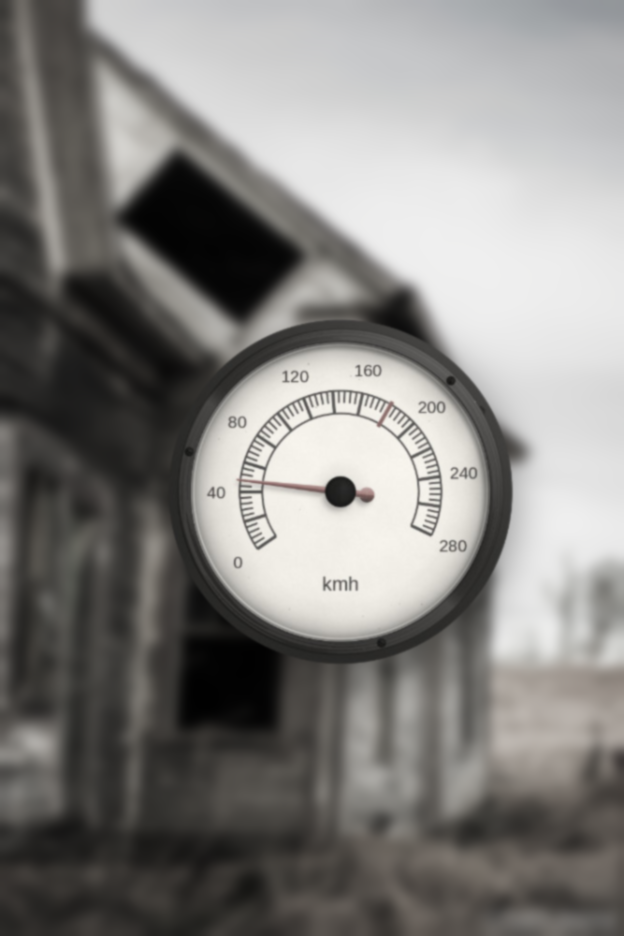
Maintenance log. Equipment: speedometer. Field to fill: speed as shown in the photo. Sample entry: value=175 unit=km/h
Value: value=48 unit=km/h
